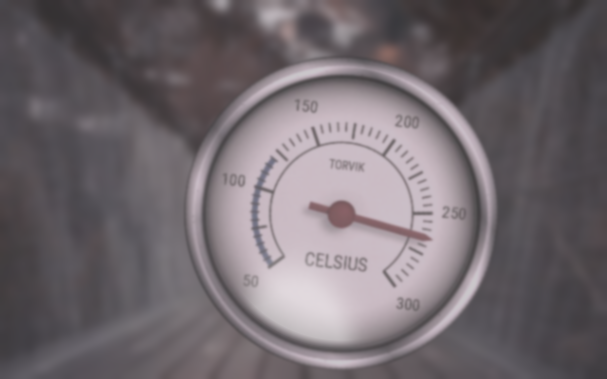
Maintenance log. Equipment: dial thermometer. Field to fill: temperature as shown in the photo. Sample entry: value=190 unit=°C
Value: value=265 unit=°C
